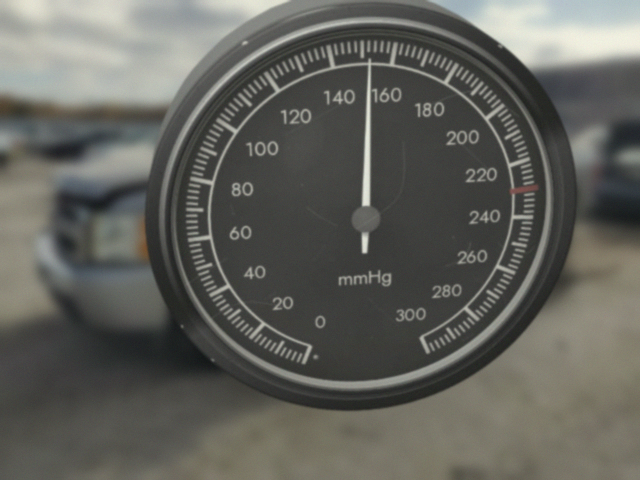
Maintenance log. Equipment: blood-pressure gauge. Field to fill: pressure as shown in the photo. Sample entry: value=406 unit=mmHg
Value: value=152 unit=mmHg
